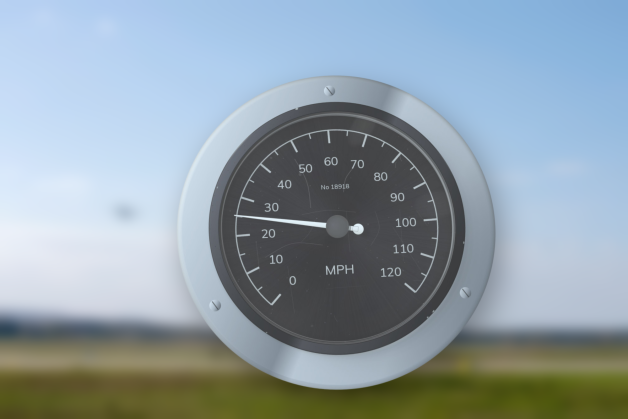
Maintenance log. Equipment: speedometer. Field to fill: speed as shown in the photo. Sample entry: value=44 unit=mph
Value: value=25 unit=mph
